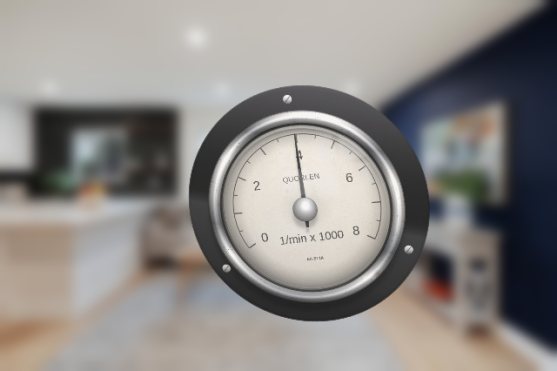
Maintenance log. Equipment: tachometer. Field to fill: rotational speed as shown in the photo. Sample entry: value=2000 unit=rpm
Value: value=4000 unit=rpm
